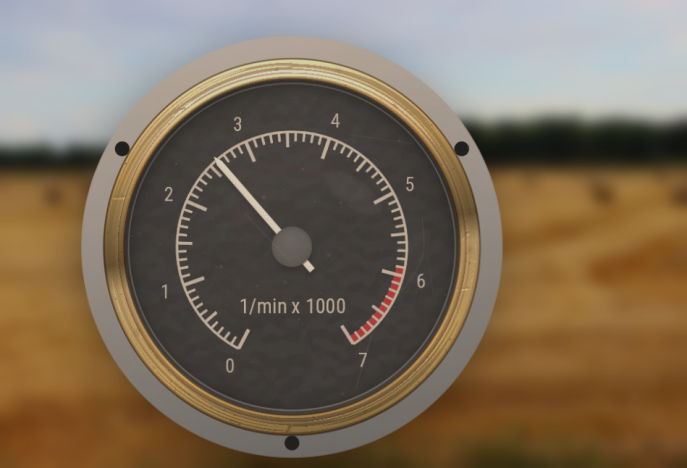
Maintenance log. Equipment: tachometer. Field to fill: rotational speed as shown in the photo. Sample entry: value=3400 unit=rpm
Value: value=2600 unit=rpm
